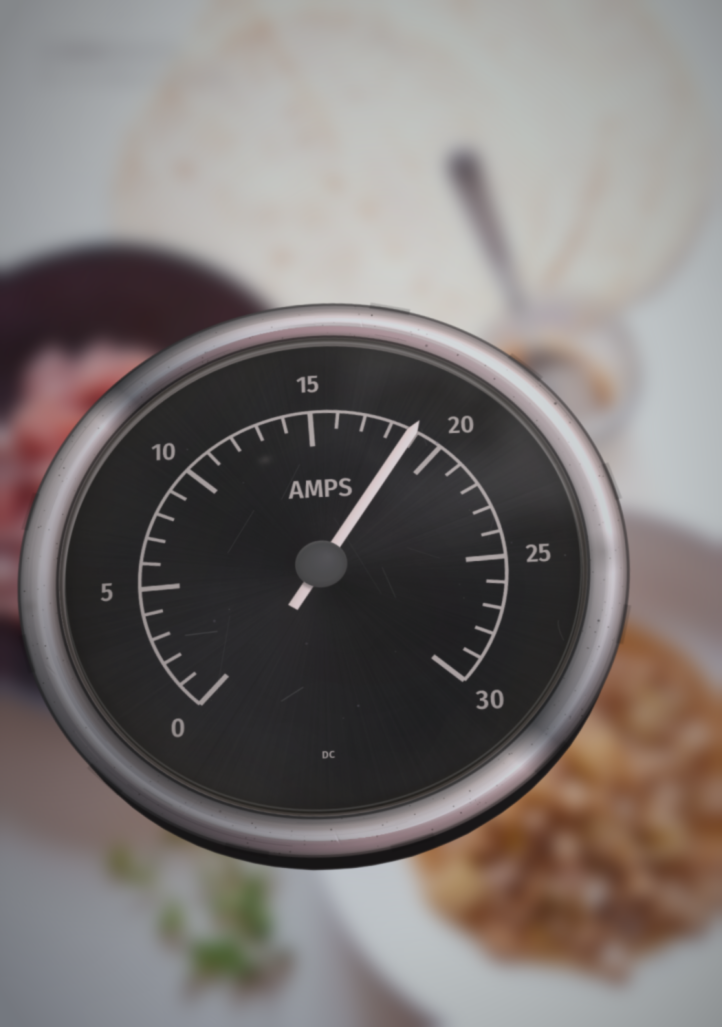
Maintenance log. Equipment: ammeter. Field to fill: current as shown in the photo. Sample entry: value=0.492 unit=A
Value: value=19 unit=A
